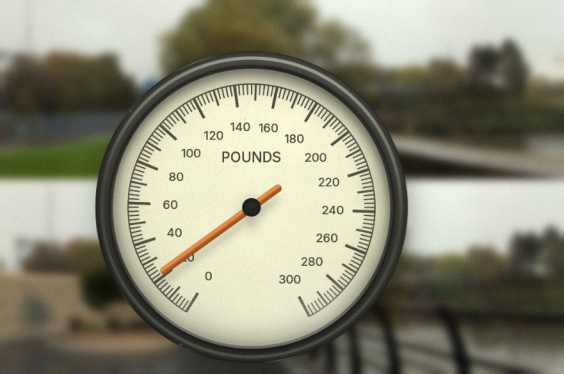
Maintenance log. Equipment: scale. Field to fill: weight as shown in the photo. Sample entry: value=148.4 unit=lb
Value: value=22 unit=lb
